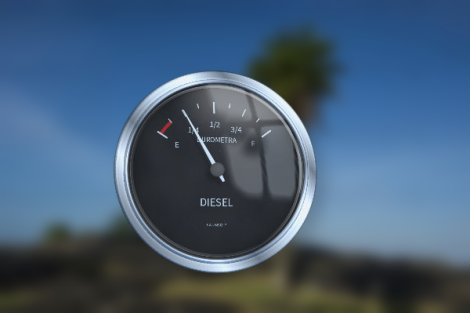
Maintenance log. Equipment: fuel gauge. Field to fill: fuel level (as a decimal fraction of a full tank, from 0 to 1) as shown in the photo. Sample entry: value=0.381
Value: value=0.25
